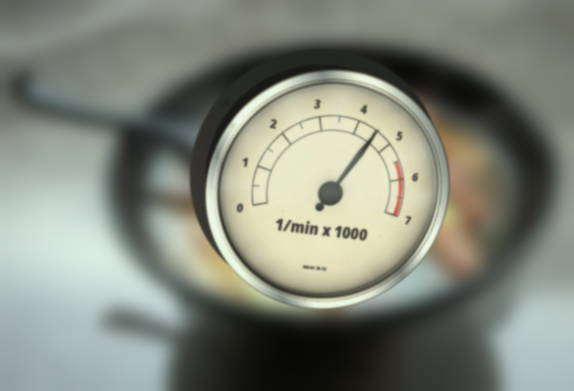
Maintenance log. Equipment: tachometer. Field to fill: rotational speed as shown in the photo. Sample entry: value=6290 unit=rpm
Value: value=4500 unit=rpm
